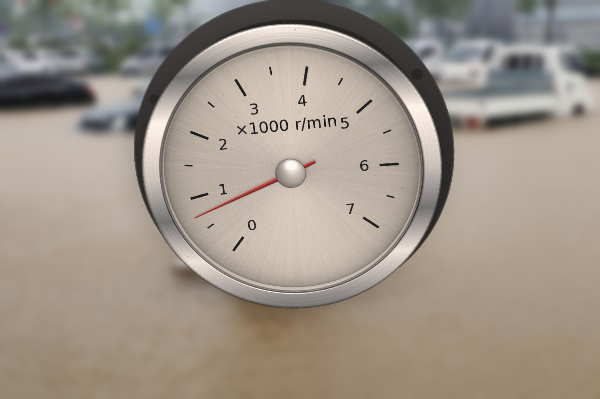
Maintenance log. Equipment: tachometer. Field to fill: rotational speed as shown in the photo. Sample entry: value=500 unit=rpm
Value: value=750 unit=rpm
